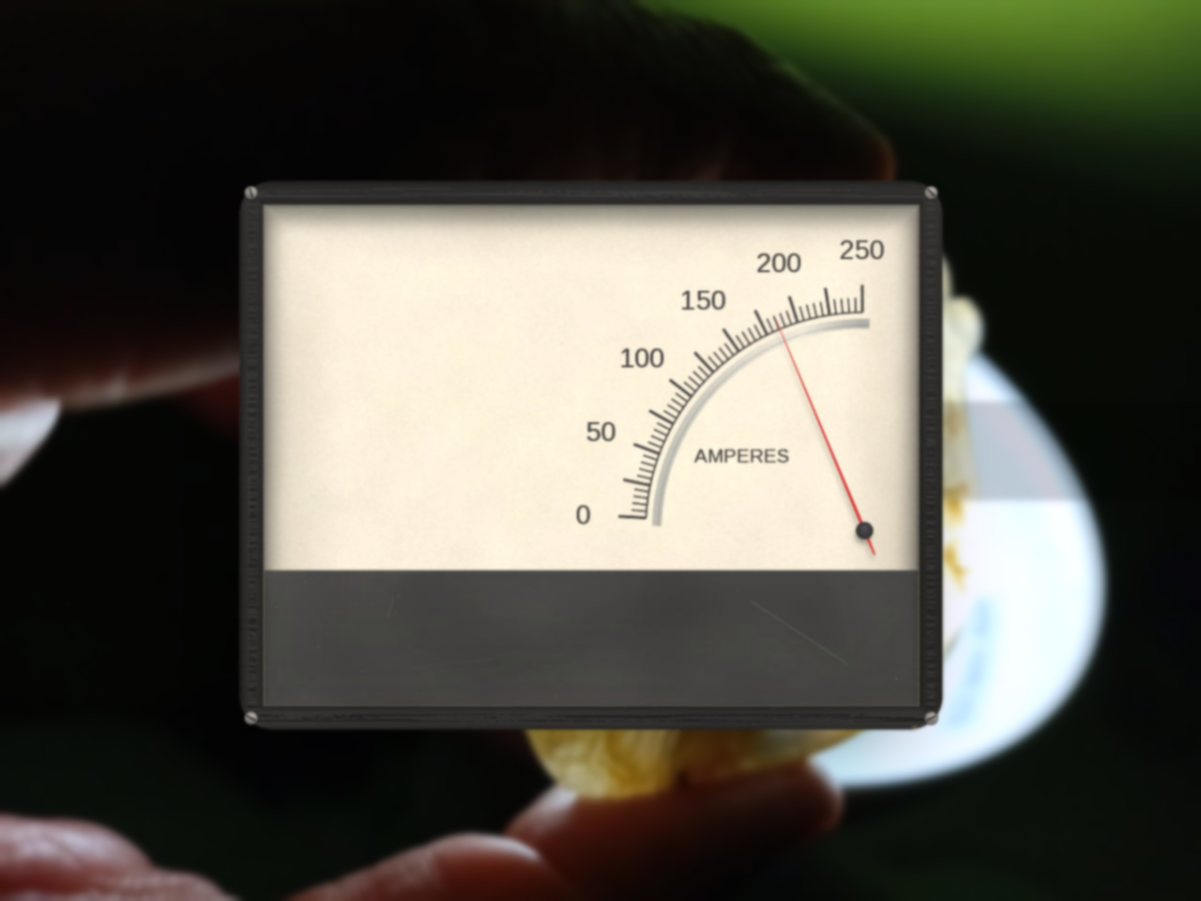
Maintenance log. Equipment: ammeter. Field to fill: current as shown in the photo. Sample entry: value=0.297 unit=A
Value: value=185 unit=A
